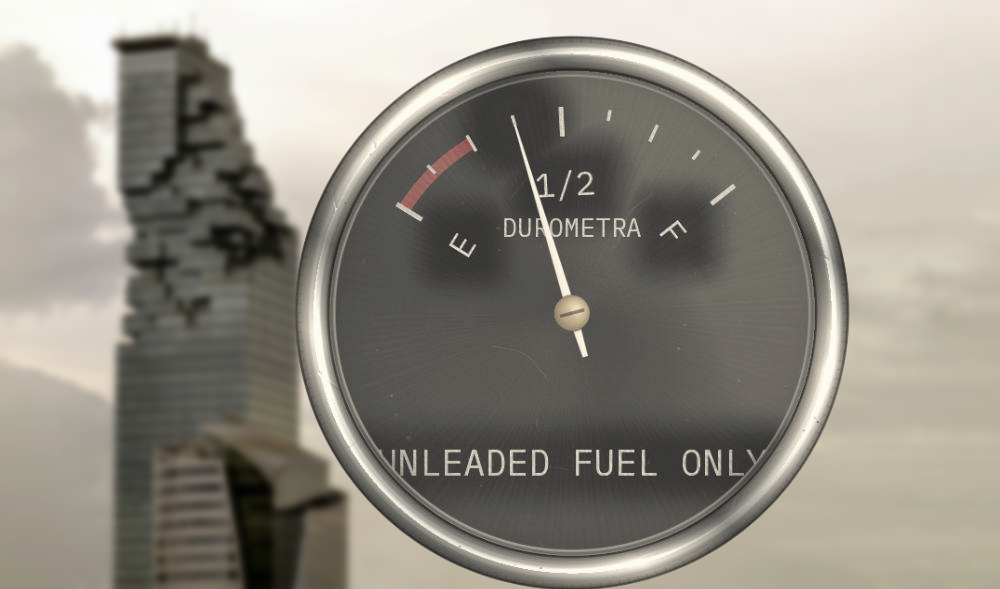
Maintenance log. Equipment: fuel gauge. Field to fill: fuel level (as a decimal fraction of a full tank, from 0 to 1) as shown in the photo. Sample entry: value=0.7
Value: value=0.375
